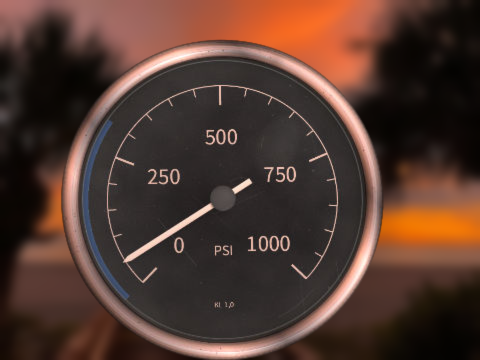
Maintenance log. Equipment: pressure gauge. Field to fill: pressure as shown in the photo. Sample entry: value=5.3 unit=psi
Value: value=50 unit=psi
